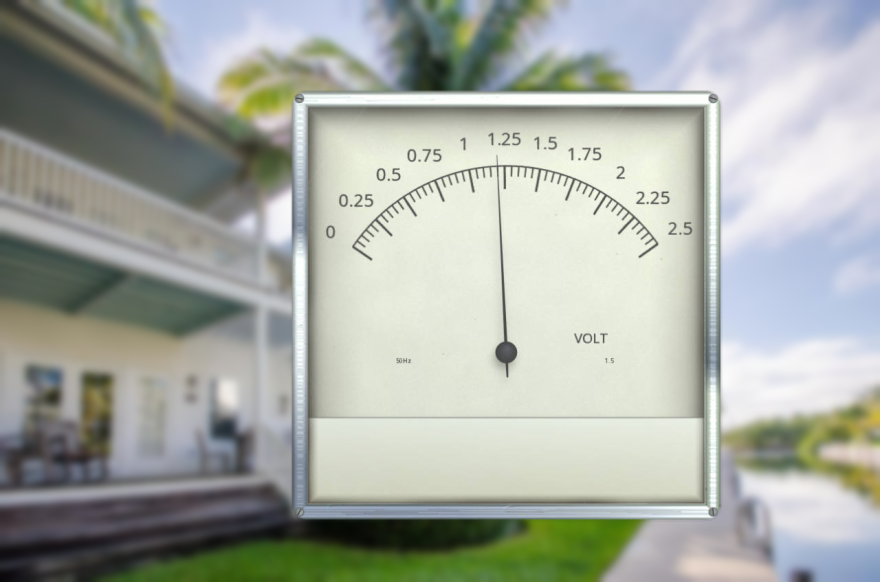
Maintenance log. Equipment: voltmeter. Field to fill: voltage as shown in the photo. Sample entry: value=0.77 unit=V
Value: value=1.2 unit=V
